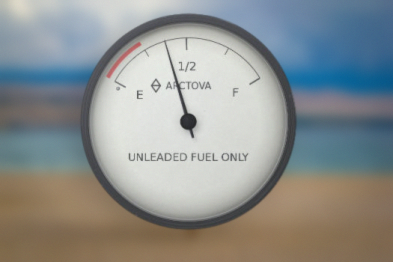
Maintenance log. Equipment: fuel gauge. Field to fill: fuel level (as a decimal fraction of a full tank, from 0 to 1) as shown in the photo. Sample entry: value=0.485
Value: value=0.375
